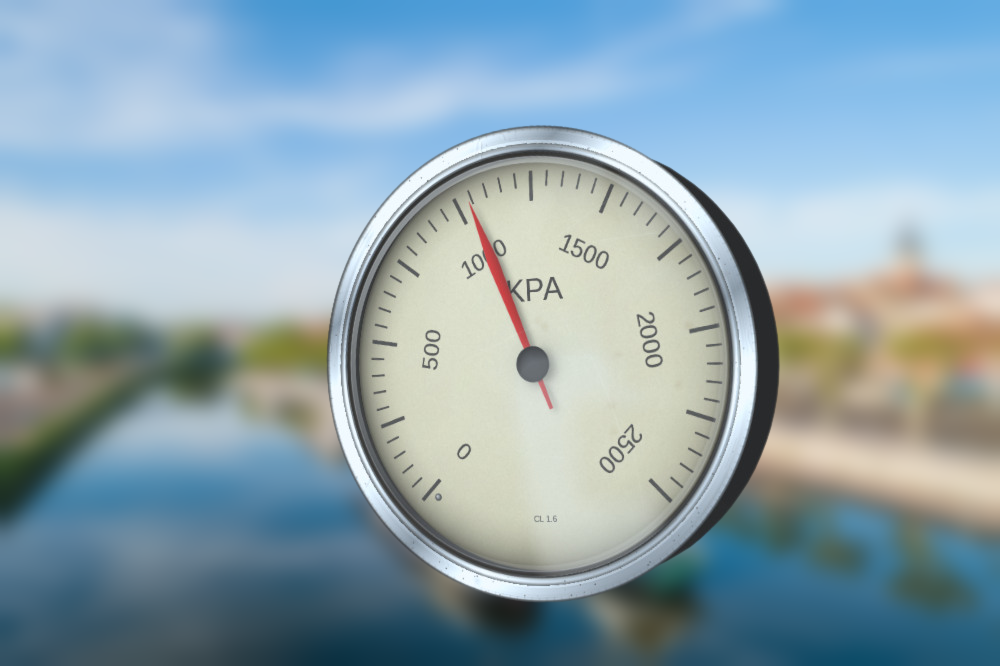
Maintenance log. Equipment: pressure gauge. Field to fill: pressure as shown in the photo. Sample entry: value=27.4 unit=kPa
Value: value=1050 unit=kPa
